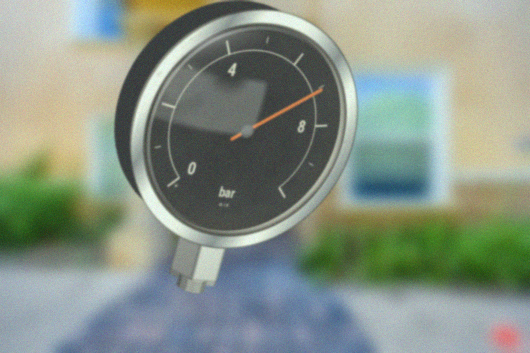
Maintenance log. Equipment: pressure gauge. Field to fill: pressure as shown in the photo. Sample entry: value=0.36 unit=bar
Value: value=7 unit=bar
